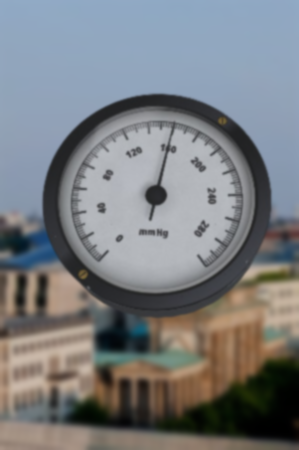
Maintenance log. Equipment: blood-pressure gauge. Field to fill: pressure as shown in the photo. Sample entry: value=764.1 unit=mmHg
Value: value=160 unit=mmHg
